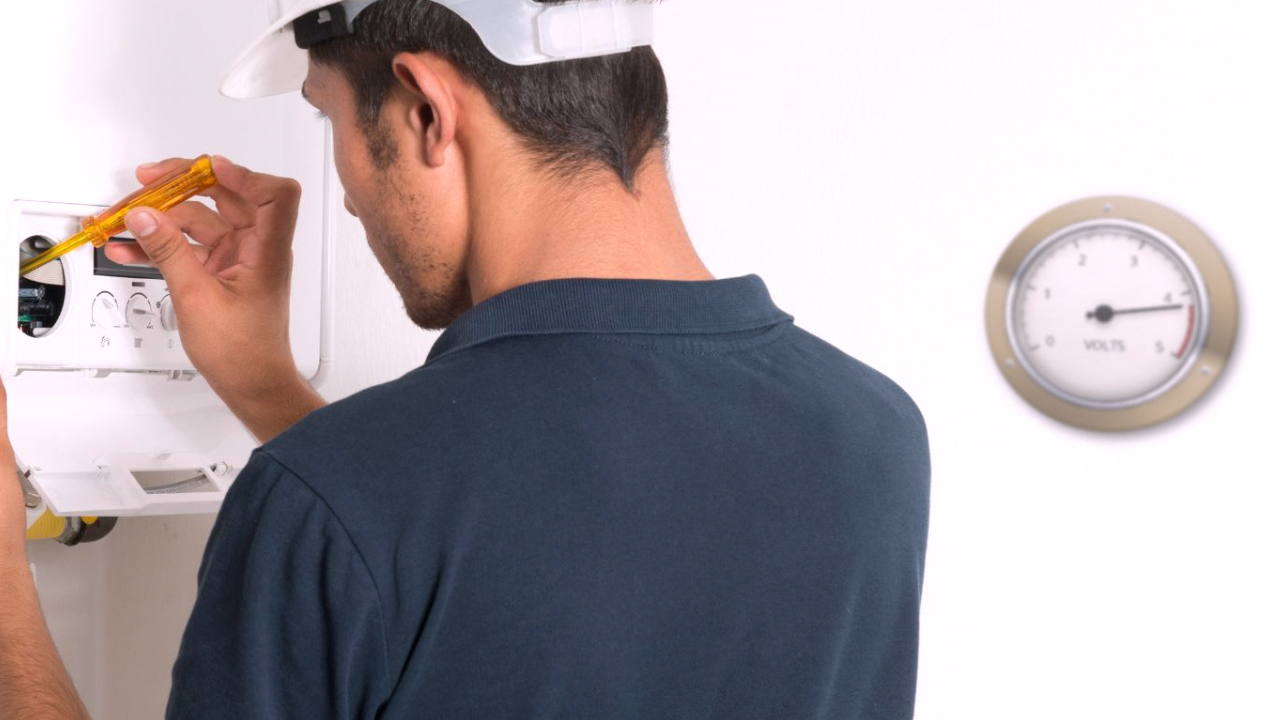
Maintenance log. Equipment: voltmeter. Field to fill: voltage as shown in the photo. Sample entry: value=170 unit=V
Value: value=4.2 unit=V
